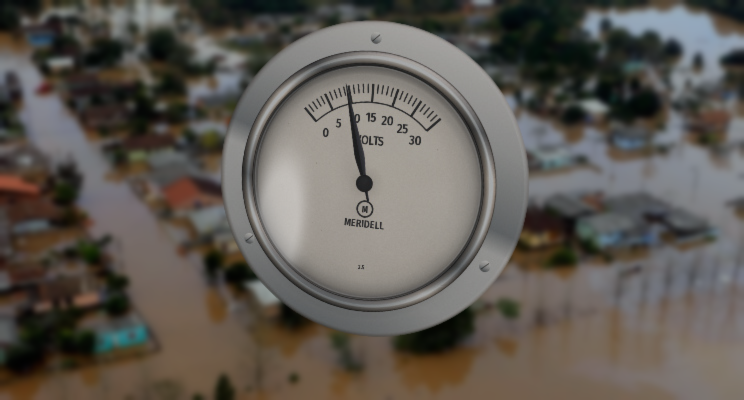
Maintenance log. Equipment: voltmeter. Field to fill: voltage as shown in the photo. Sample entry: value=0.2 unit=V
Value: value=10 unit=V
